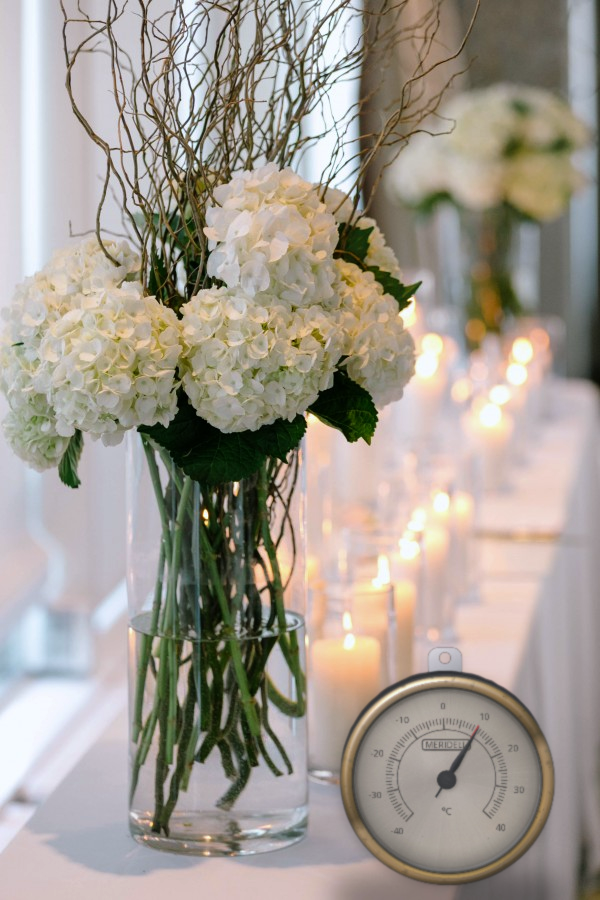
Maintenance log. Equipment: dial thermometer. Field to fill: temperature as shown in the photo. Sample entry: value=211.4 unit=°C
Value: value=10 unit=°C
